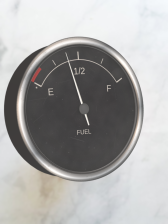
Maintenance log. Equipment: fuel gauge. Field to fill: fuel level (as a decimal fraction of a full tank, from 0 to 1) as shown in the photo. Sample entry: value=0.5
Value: value=0.375
